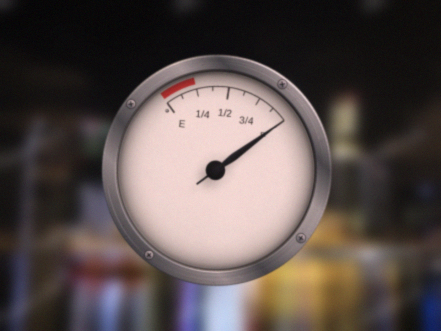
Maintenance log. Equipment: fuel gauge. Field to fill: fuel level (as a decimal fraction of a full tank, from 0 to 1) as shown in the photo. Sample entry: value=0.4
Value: value=1
